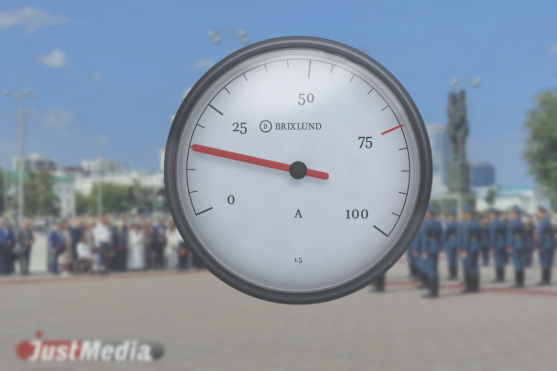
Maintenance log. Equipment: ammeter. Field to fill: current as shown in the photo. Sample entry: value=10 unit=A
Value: value=15 unit=A
